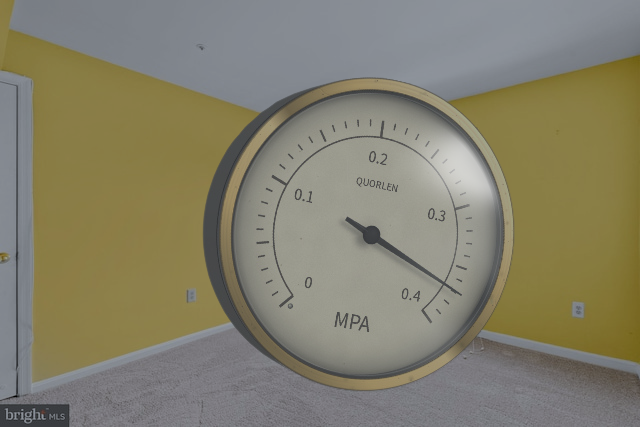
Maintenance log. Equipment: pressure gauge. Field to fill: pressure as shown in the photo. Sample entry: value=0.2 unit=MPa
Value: value=0.37 unit=MPa
